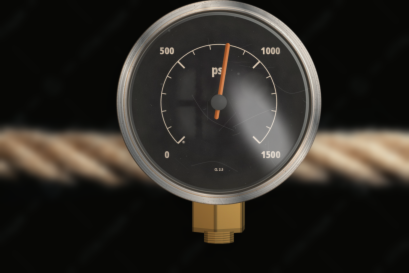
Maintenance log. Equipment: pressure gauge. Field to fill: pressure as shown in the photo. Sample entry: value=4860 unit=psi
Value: value=800 unit=psi
